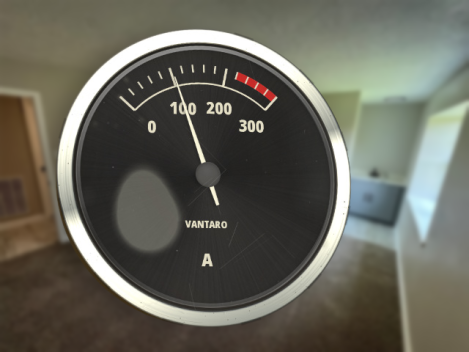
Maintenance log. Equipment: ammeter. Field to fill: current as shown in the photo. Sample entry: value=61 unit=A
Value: value=100 unit=A
